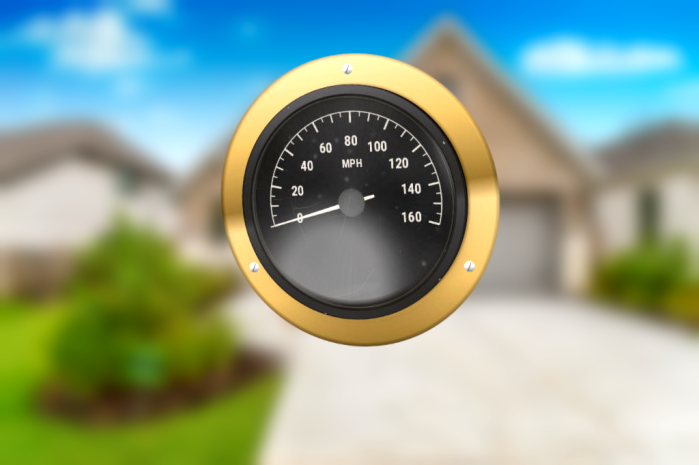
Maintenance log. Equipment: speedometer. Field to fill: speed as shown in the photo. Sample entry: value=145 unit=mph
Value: value=0 unit=mph
